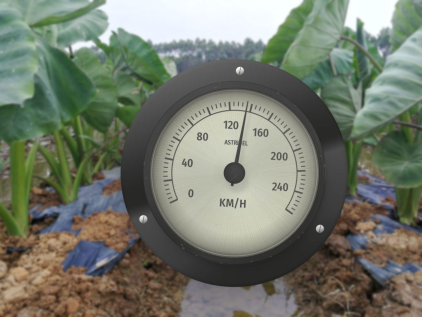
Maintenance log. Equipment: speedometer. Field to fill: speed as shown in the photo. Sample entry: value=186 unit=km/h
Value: value=136 unit=km/h
